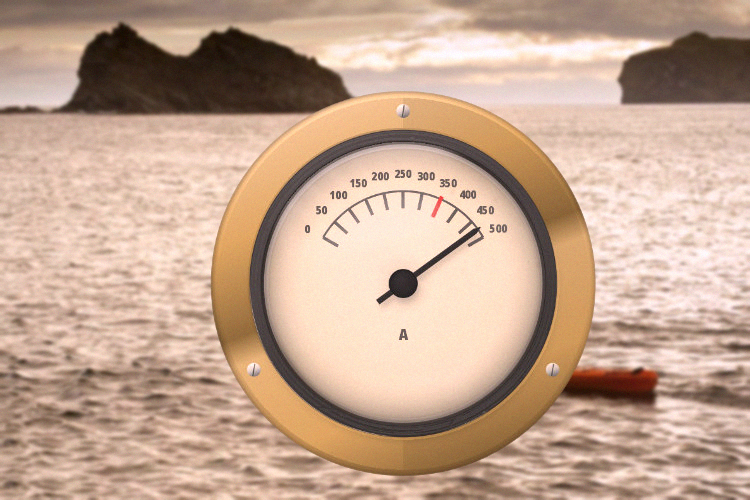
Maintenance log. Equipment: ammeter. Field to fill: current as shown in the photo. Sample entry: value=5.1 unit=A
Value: value=475 unit=A
